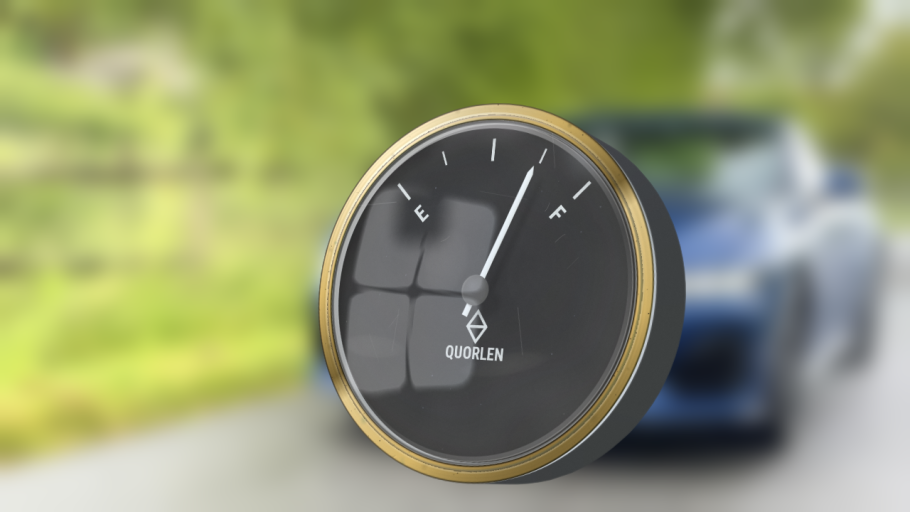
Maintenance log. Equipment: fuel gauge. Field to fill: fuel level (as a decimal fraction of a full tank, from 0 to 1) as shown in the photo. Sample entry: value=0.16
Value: value=0.75
